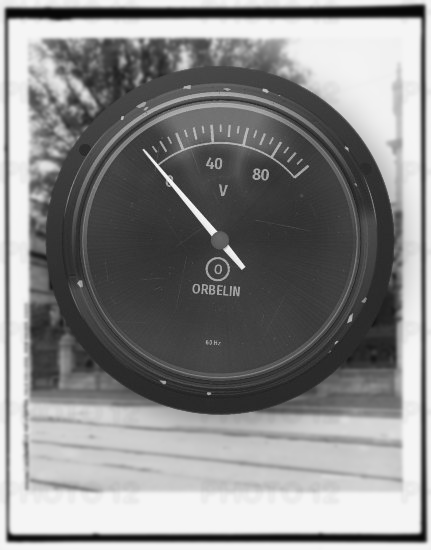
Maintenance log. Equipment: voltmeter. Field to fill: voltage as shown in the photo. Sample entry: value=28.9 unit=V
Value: value=0 unit=V
